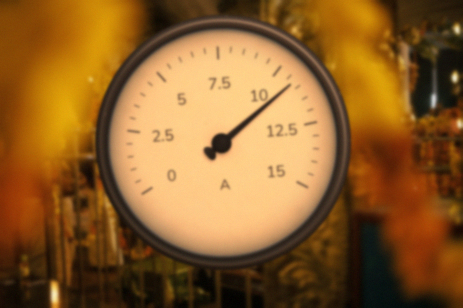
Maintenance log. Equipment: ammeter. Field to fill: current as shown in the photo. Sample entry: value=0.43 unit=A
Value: value=10.75 unit=A
